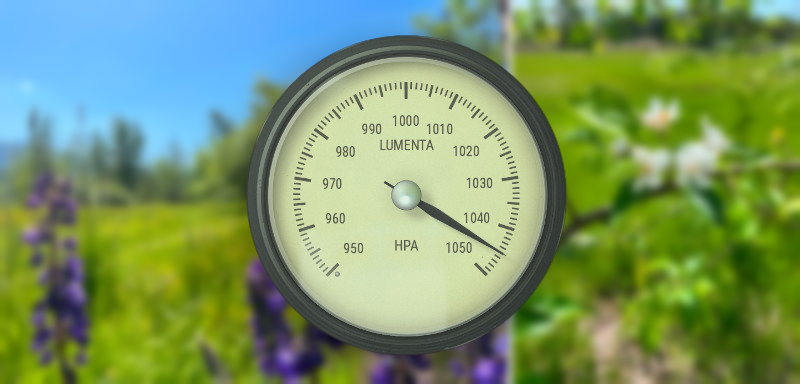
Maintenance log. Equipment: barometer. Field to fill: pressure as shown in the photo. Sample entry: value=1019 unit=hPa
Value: value=1045 unit=hPa
